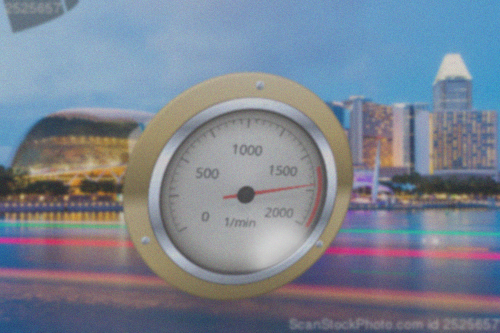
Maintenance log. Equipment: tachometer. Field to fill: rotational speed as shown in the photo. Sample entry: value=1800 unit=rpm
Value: value=1700 unit=rpm
